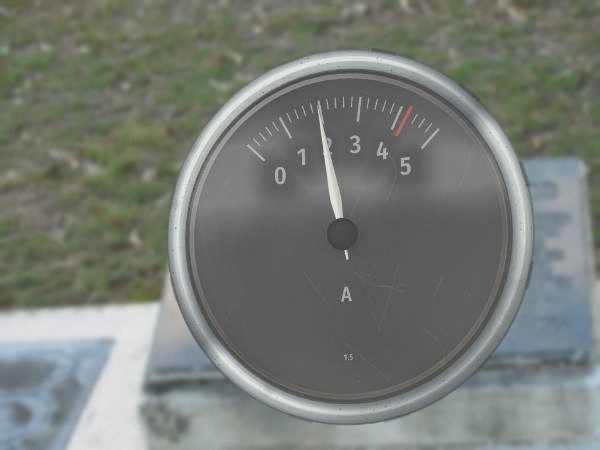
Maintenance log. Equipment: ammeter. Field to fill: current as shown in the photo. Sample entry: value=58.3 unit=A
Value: value=2 unit=A
